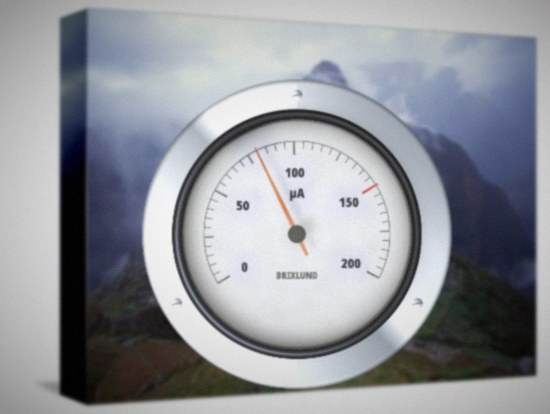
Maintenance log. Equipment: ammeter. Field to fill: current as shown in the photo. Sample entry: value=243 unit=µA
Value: value=80 unit=µA
